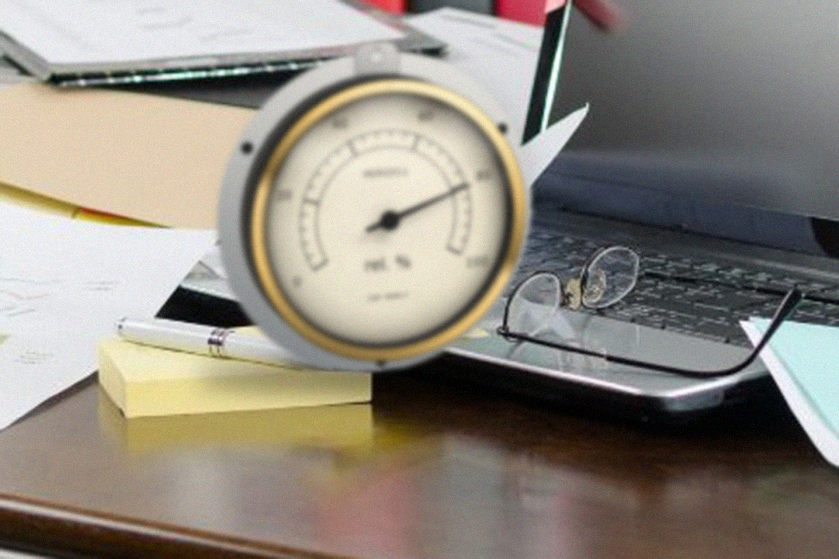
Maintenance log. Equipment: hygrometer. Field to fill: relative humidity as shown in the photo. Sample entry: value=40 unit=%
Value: value=80 unit=%
